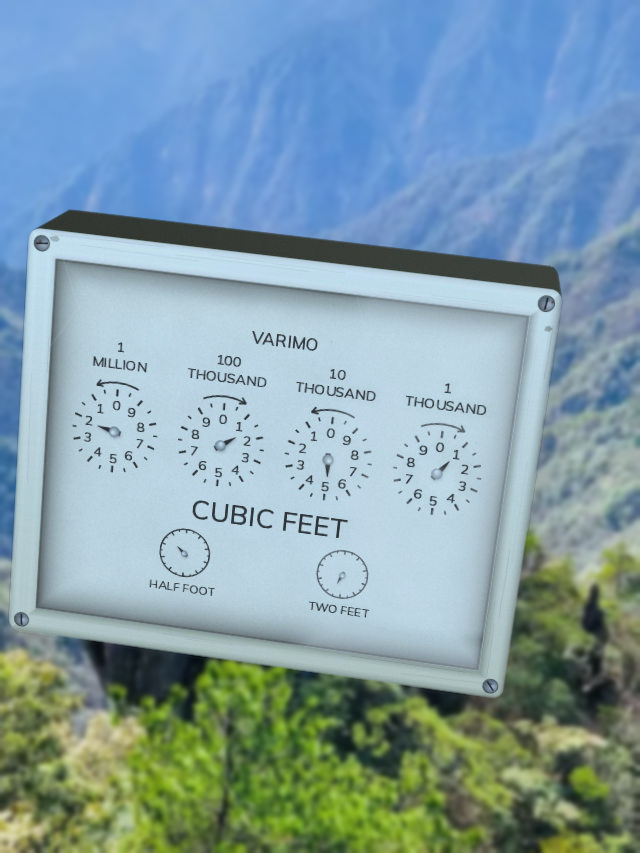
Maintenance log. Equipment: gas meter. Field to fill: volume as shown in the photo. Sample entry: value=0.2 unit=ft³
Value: value=215100 unit=ft³
